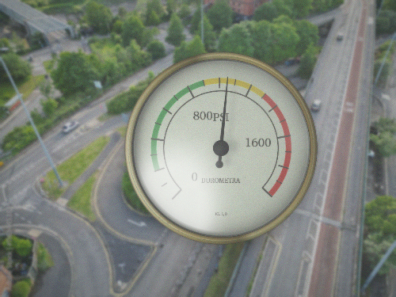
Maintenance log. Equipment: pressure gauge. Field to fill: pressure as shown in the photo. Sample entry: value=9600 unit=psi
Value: value=1050 unit=psi
